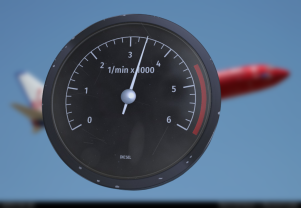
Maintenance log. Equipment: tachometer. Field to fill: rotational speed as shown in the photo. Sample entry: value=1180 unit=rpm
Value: value=3400 unit=rpm
